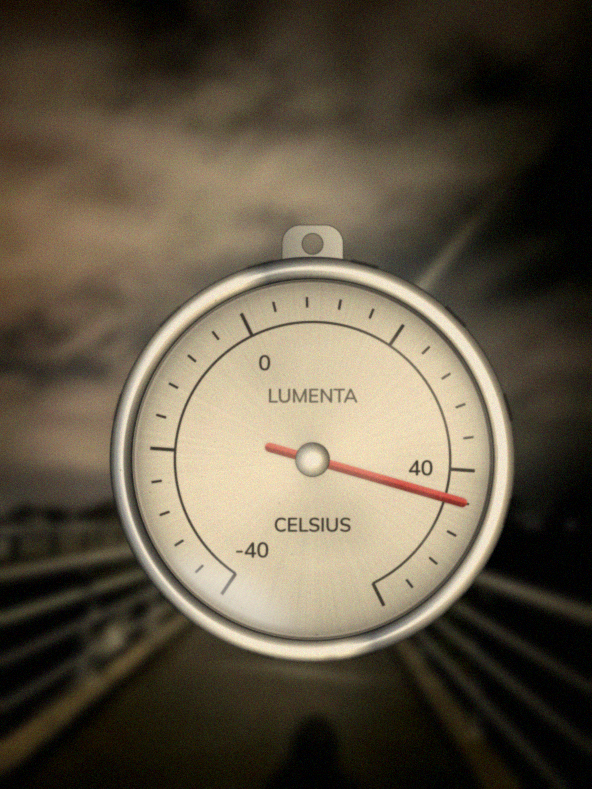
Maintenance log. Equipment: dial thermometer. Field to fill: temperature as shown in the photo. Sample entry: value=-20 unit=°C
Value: value=44 unit=°C
